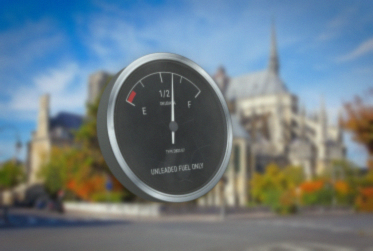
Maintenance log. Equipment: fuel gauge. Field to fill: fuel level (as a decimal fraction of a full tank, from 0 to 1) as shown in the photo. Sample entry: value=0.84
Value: value=0.625
